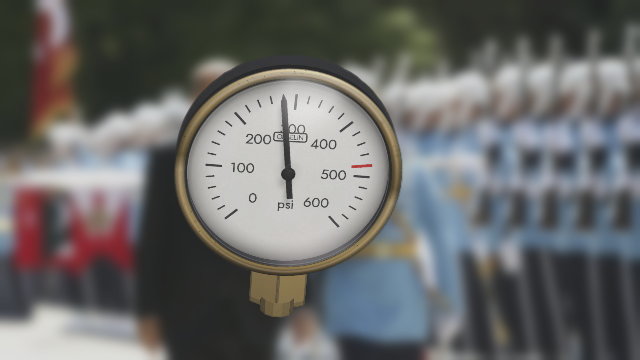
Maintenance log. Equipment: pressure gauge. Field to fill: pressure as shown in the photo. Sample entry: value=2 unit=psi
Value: value=280 unit=psi
